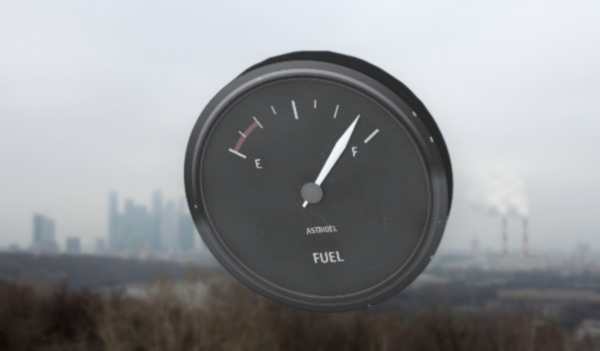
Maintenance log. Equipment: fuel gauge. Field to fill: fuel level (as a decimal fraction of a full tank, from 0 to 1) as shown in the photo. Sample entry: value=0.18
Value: value=0.875
